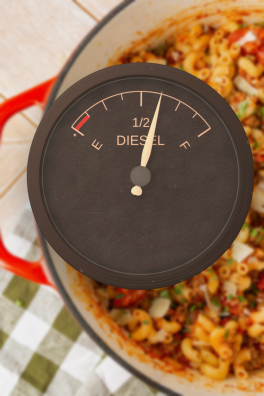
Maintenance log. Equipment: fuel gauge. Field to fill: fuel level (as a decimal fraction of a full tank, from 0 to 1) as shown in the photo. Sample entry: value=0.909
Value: value=0.625
